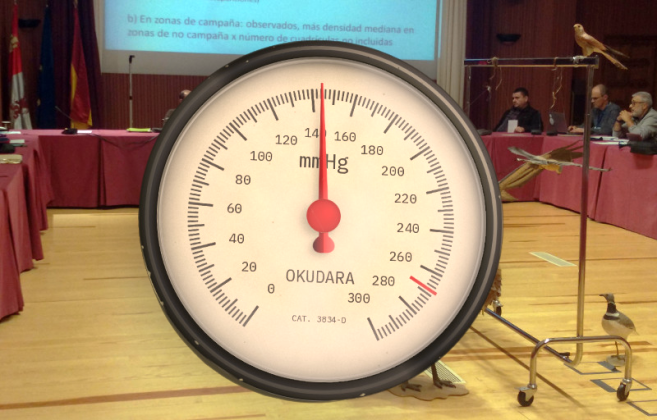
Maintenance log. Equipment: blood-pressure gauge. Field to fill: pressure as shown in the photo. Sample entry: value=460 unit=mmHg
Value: value=144 unit=mmHg
